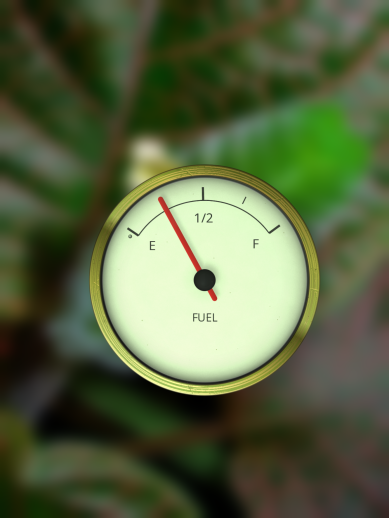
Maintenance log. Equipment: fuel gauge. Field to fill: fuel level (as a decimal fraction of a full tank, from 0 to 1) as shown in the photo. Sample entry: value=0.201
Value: value=0.25
